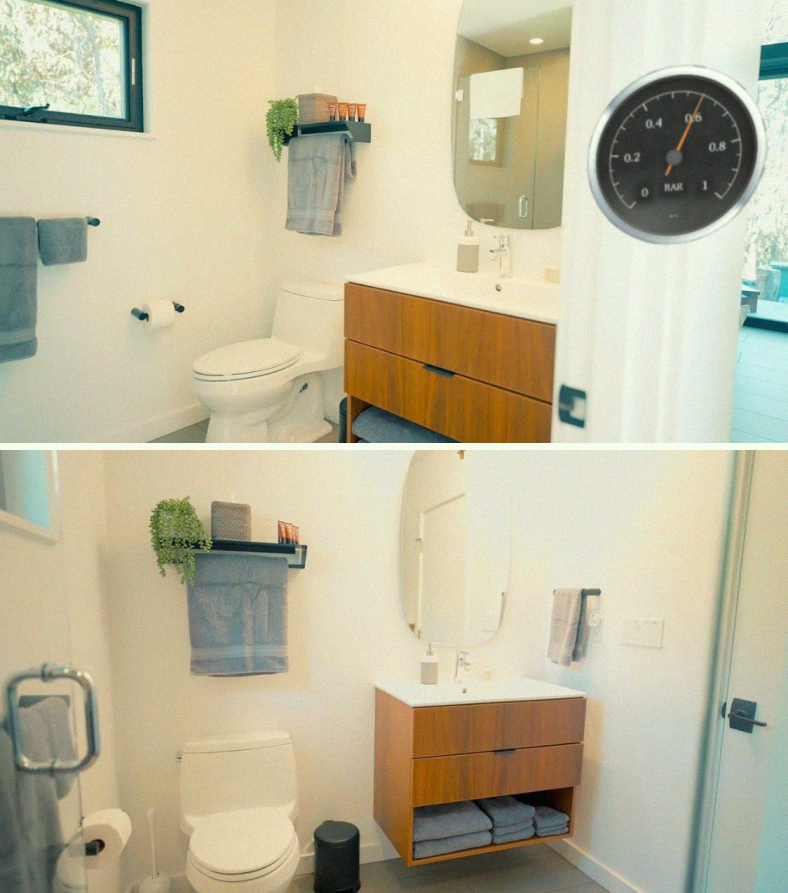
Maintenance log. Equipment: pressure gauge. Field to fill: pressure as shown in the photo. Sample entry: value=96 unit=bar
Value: value=0.6 unit=bar
